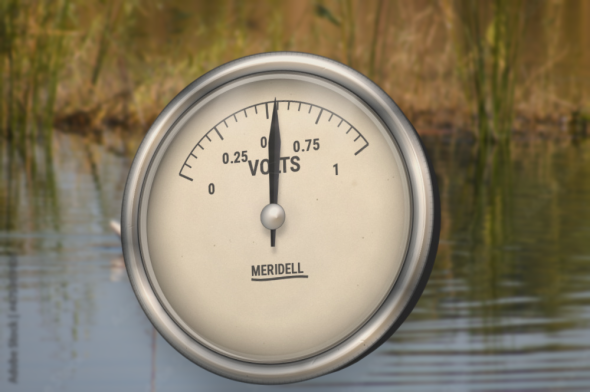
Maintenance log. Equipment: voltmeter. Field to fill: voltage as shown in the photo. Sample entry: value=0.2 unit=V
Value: value=0.55 unit=V
